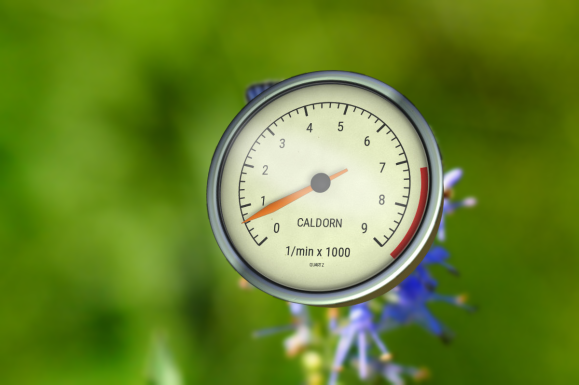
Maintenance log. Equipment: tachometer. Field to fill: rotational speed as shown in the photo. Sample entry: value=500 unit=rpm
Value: value=600 unit=rpm
